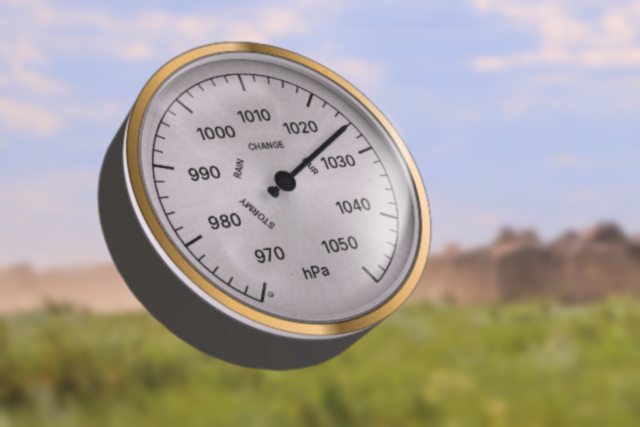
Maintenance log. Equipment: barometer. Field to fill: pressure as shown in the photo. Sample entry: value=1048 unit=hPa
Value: value=1026 unit=hPa
